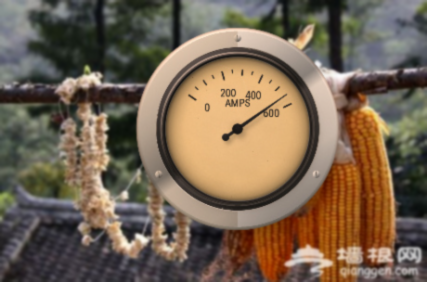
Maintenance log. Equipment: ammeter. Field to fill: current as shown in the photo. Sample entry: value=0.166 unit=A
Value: value=550 unit=A
